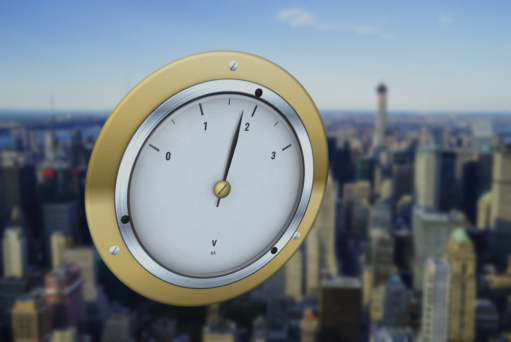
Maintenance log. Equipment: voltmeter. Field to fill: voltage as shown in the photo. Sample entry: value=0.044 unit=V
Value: value=1.75 unit=V
